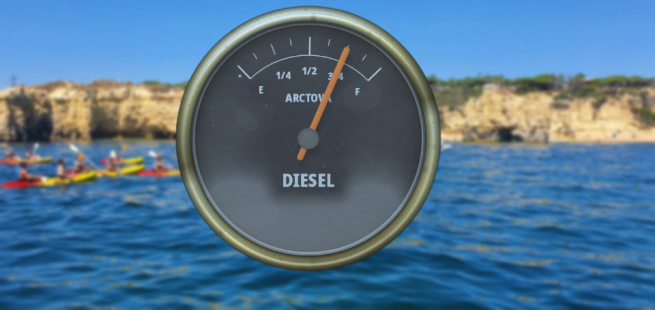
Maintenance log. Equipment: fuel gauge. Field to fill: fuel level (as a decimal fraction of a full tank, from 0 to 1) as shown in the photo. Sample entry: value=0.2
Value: value=0.75
